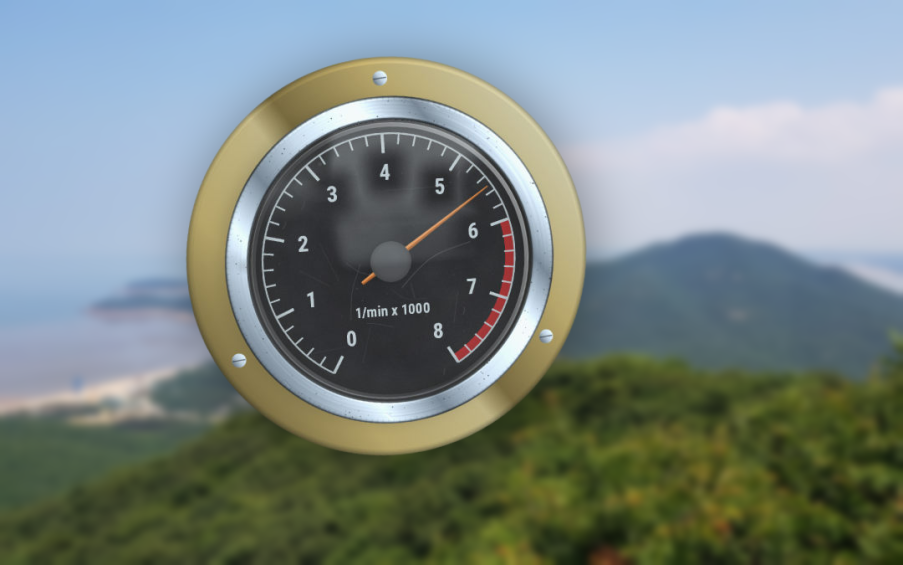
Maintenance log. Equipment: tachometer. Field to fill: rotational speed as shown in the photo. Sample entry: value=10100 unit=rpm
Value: value=5500 unit=rpm
